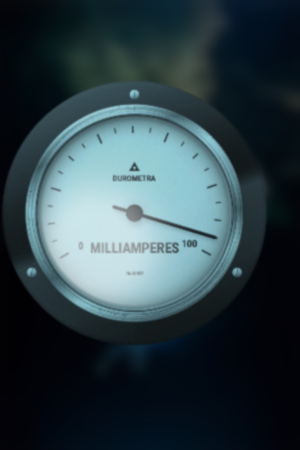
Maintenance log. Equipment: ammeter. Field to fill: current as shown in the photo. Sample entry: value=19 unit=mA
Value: value=95 unit=mA
